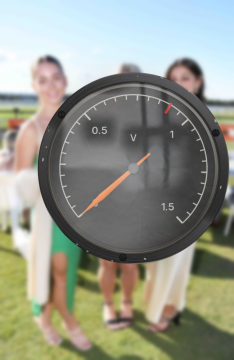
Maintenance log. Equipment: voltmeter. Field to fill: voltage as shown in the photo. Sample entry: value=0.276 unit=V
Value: value=0 unit=V
